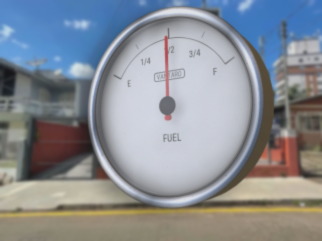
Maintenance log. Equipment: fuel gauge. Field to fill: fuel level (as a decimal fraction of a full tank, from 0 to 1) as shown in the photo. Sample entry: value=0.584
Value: value=0.5
